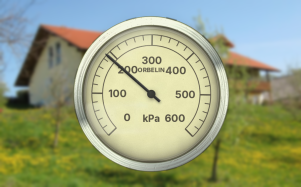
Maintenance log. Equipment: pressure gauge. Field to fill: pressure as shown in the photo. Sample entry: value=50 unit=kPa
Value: value=190 unit=kPa
